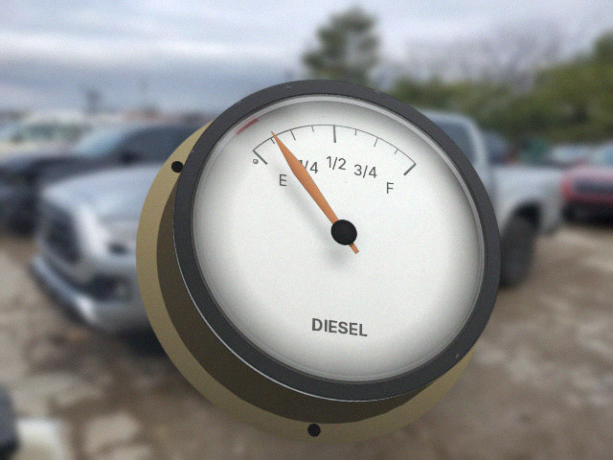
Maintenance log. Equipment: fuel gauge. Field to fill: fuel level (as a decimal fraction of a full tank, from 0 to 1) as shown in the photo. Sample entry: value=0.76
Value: value=0.125
